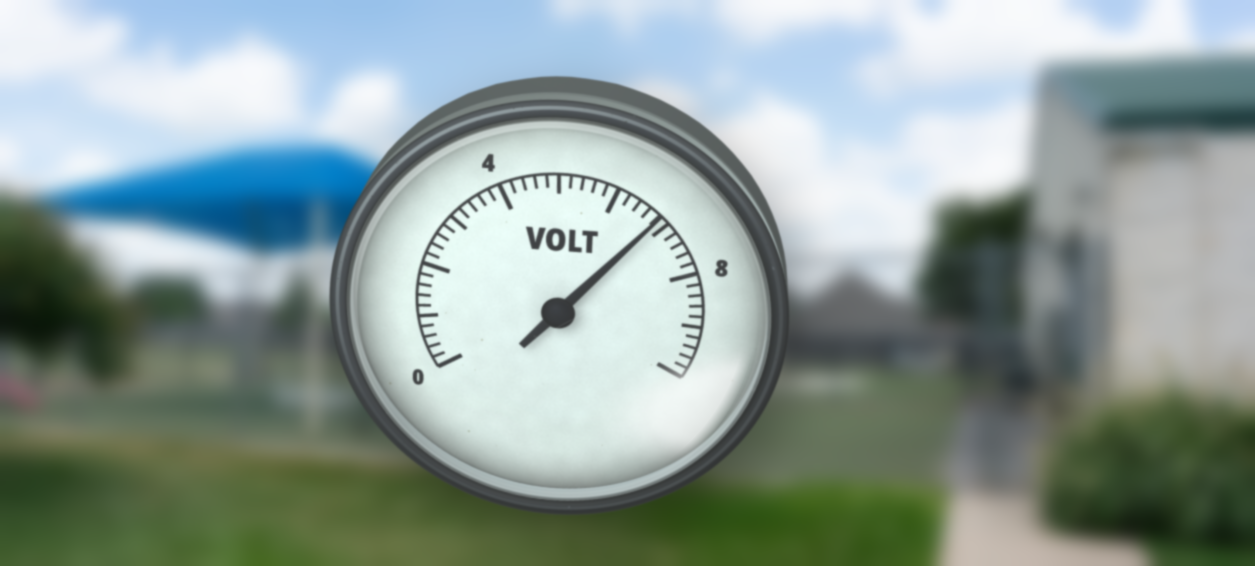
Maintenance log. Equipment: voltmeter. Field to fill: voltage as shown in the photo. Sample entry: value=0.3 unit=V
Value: value=6.8 unit=V
